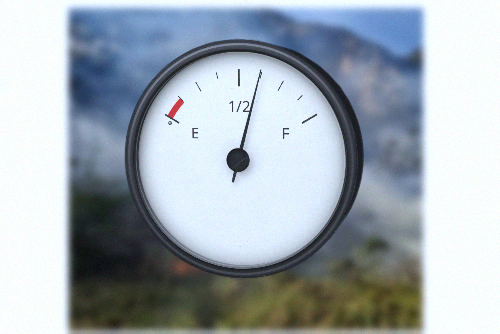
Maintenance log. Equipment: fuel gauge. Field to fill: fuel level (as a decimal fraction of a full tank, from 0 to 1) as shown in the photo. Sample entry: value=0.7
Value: value=0.625
